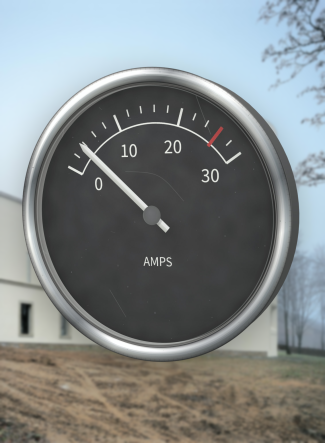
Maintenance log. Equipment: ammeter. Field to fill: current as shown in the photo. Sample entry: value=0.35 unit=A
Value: value=4 unit=A
